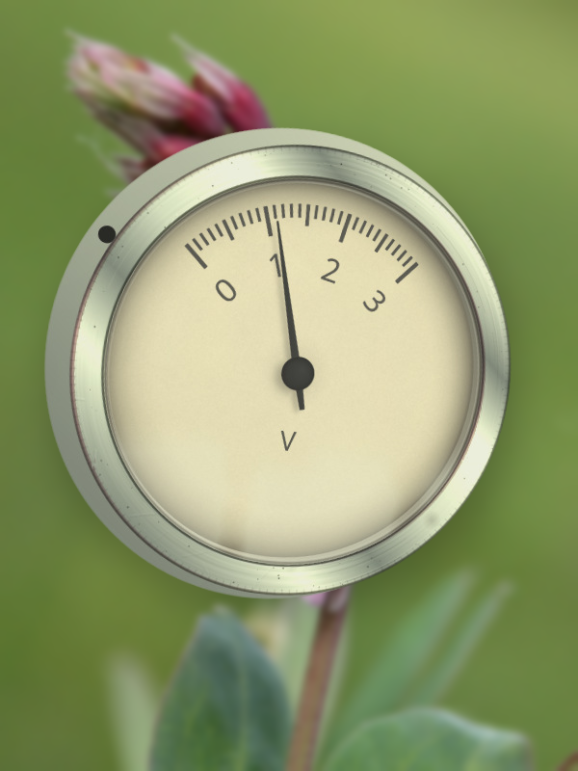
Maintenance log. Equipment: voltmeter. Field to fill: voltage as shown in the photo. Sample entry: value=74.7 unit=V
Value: value=1.1 unit=V
